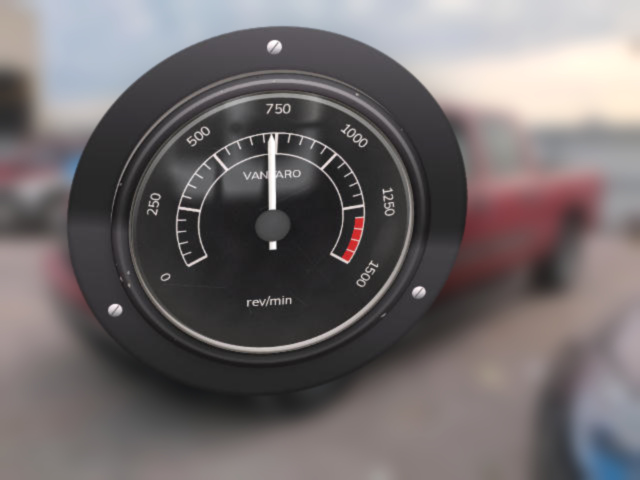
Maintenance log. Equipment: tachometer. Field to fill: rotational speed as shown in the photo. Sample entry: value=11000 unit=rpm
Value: value=725 unit=rpm
